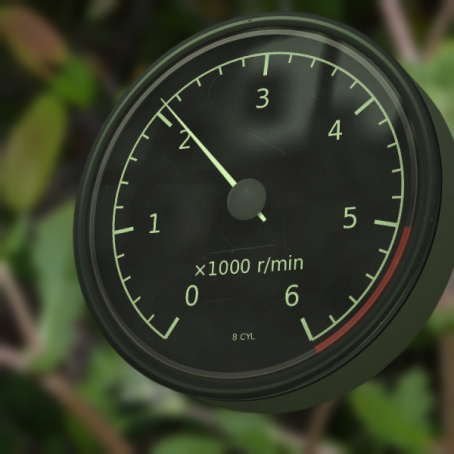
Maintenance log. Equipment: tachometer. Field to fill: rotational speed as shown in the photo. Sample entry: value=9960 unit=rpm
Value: value=2100 unit=rpm
